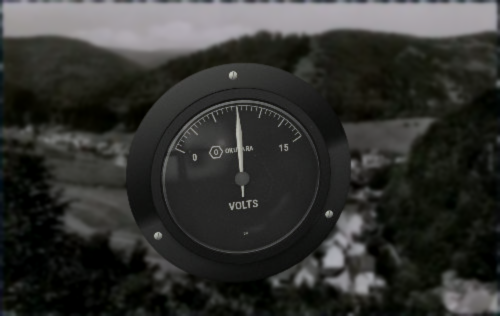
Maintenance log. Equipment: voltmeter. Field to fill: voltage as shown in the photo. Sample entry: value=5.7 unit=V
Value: value=7.5 unit=V
